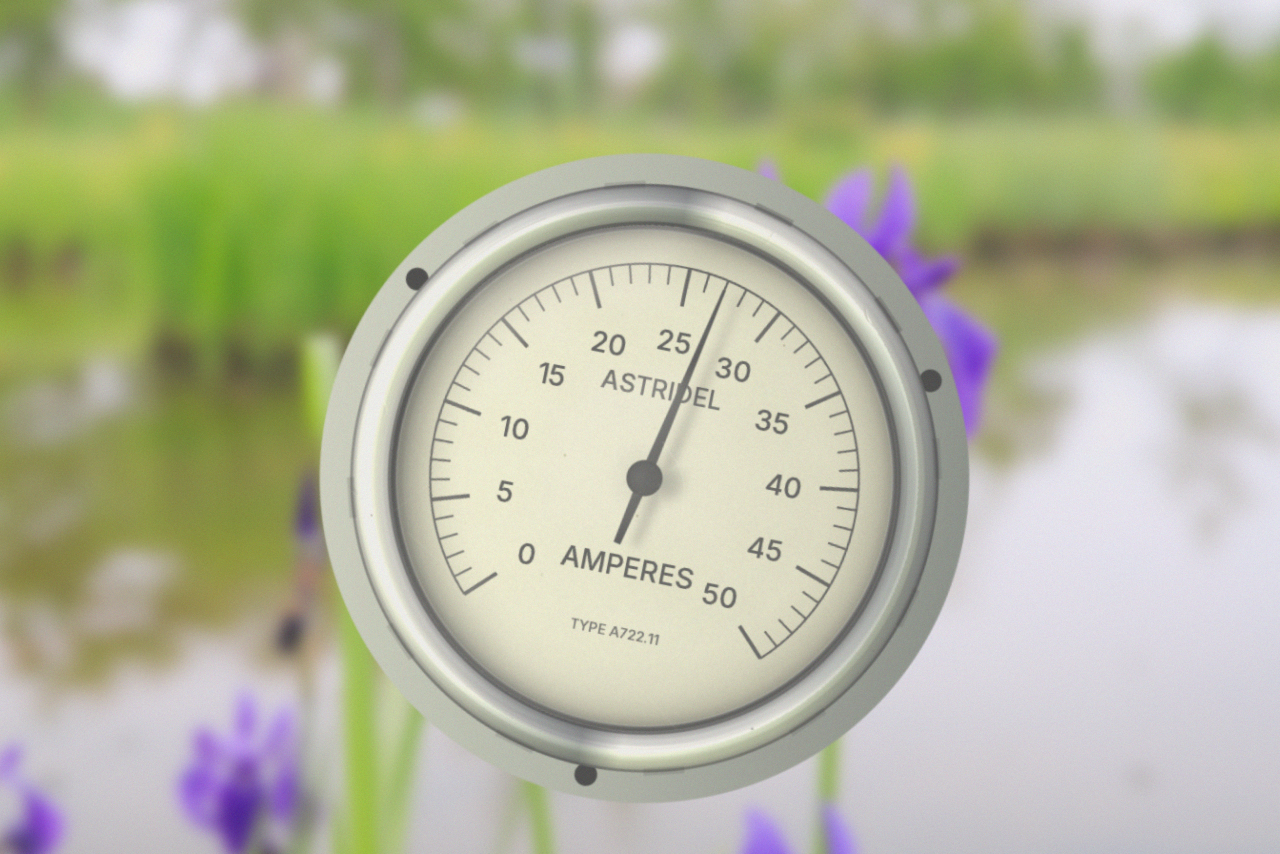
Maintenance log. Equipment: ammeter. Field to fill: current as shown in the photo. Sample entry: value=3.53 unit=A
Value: value=27 unit=A
